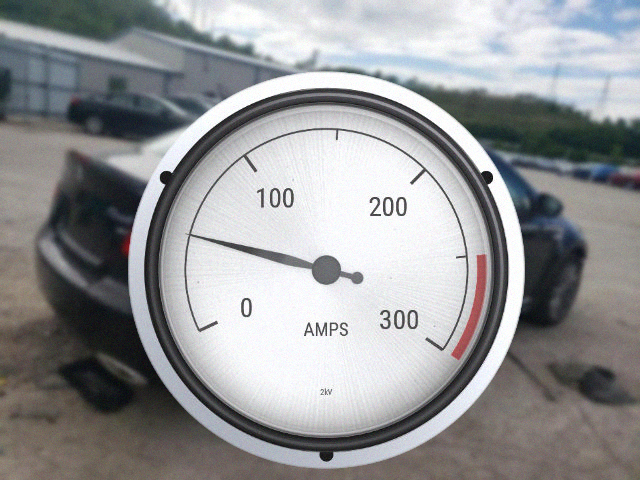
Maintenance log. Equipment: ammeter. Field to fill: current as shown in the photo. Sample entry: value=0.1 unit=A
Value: value=50 unit=A
